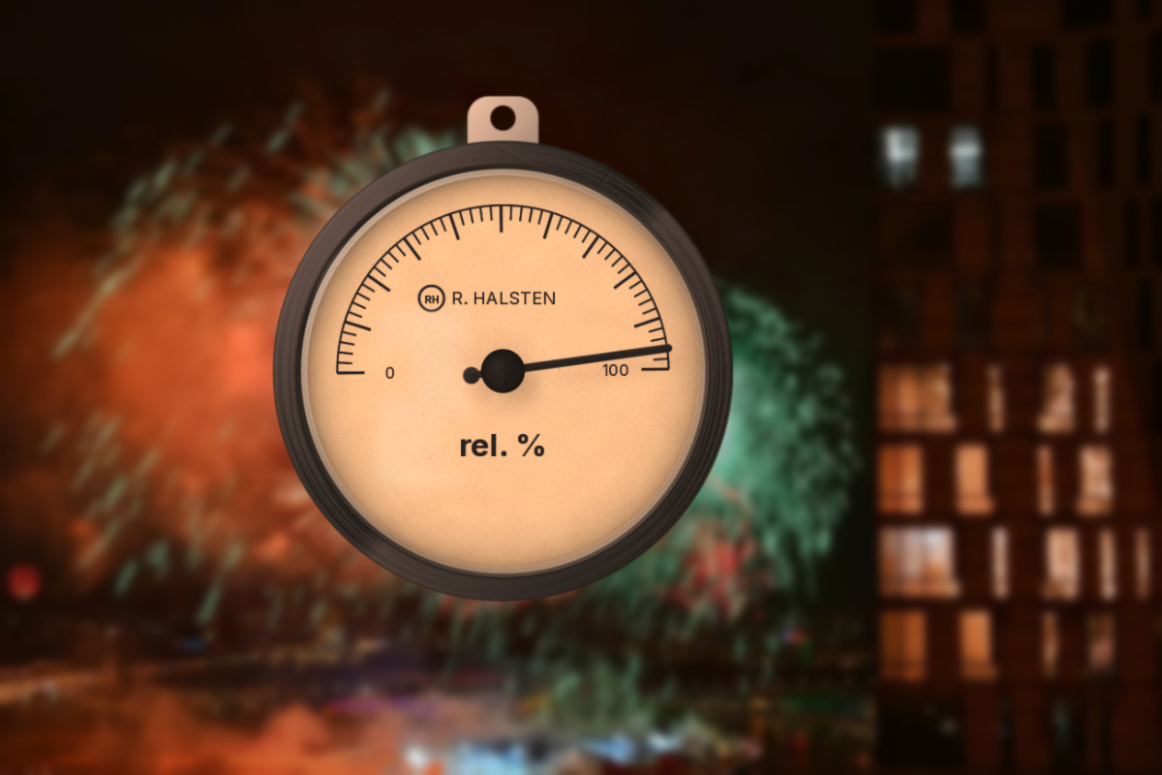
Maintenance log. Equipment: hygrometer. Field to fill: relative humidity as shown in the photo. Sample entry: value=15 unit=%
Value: value=96 unit=%
